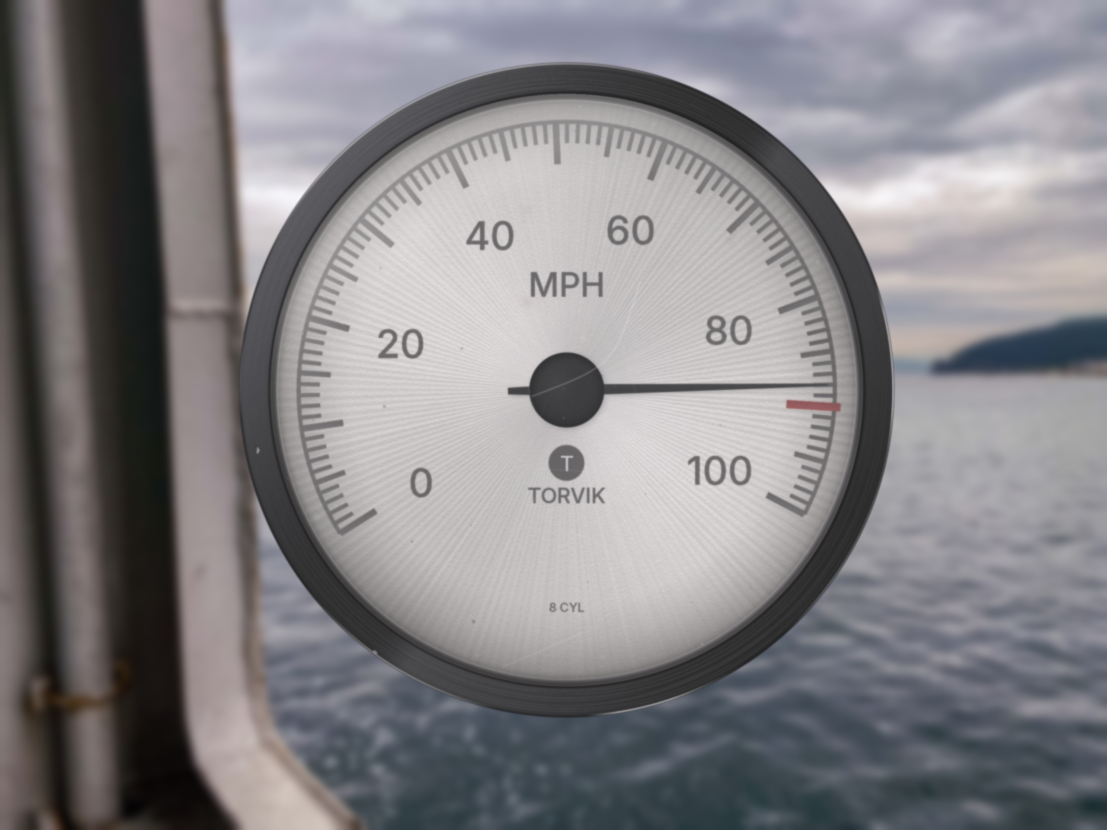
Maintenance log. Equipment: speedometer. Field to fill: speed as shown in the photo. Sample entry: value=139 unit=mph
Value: value=88 unit=mph
